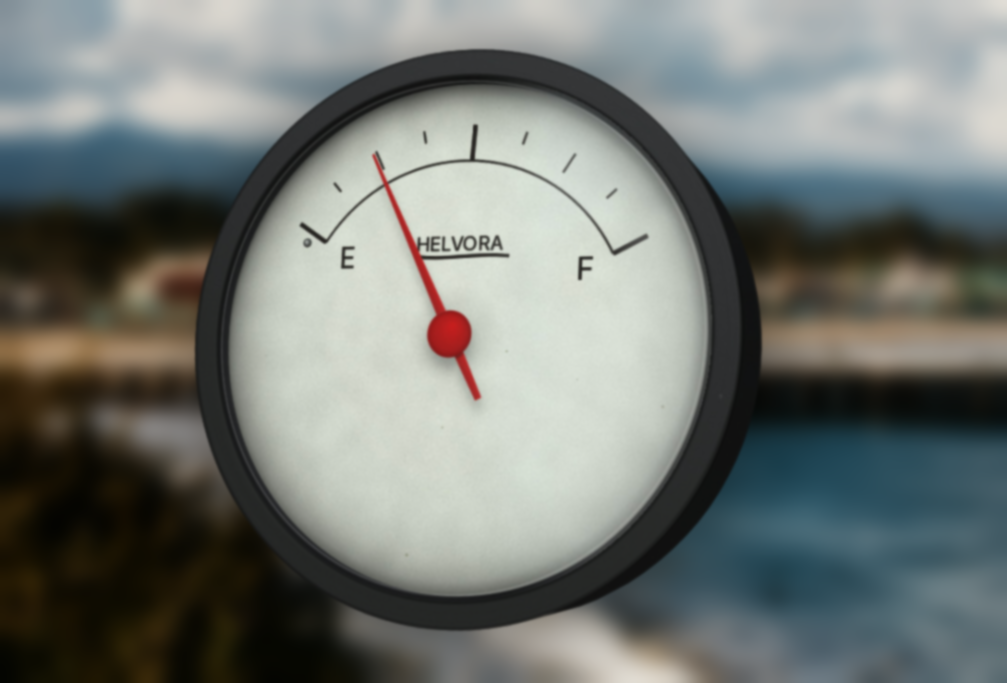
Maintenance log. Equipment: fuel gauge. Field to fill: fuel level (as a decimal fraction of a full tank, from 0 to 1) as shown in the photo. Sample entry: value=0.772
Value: value=0.25
